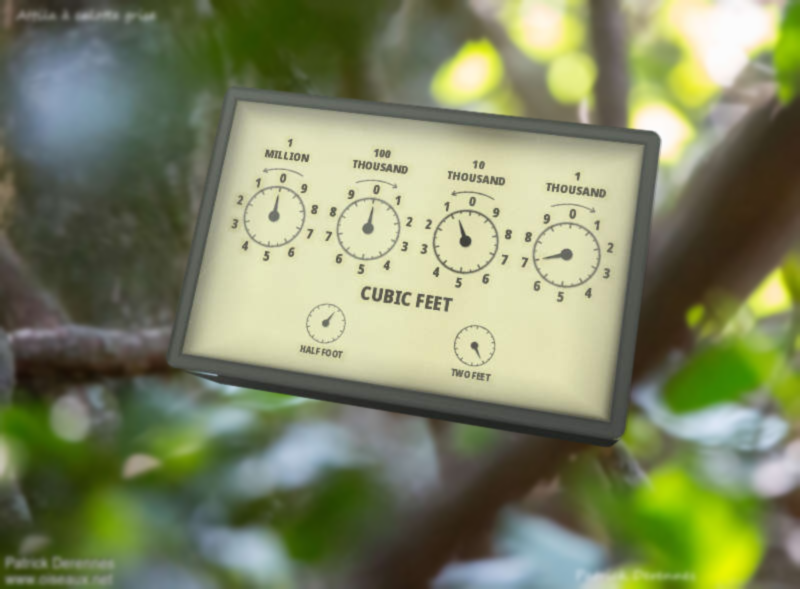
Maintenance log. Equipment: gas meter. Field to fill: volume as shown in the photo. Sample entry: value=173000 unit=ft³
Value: value=700 unit=ft³
